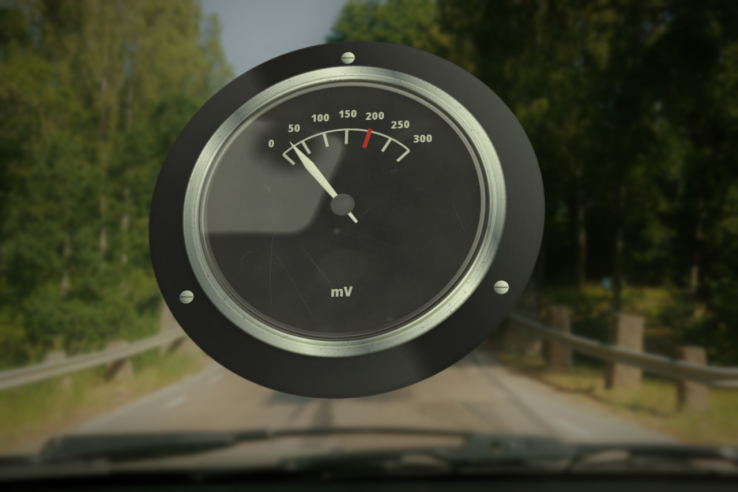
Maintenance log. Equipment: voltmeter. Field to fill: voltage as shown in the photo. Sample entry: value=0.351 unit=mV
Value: value=25 unit=mV
